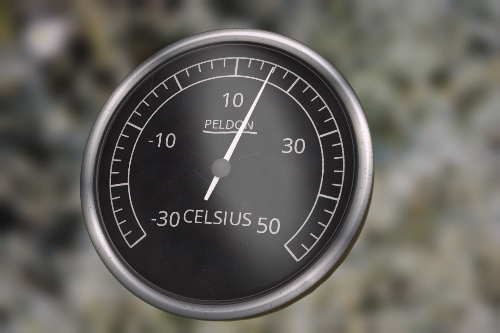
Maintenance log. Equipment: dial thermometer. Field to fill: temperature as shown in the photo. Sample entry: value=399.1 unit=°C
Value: value=16 unit=°C
